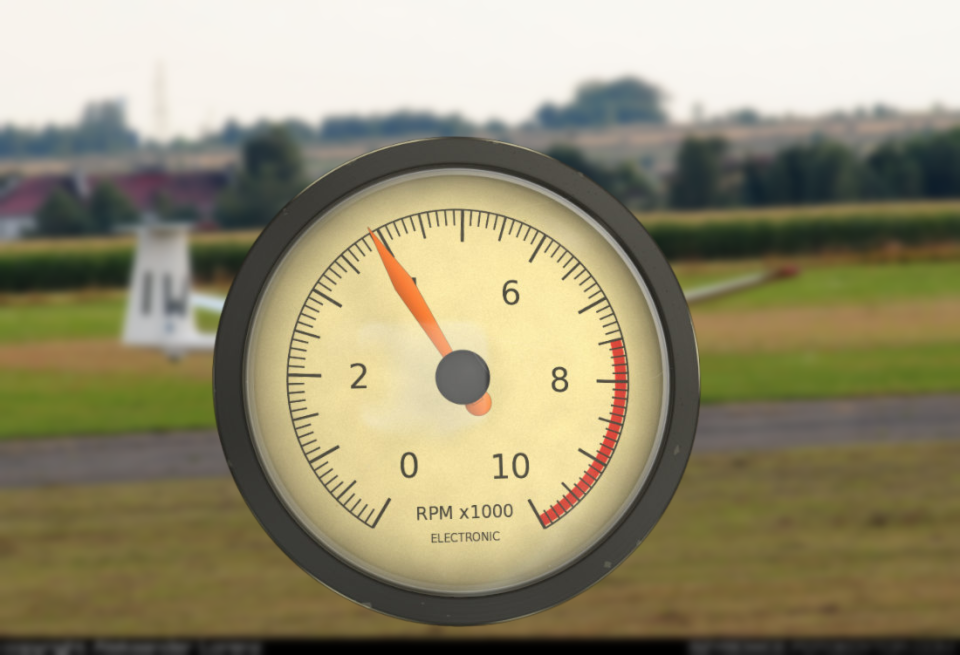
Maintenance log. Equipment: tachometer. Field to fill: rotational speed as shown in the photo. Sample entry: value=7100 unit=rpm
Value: value=3900 unit=rpm
